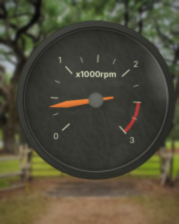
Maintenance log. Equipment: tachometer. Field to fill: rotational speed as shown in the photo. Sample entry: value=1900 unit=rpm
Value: value=375 unit=rpm
